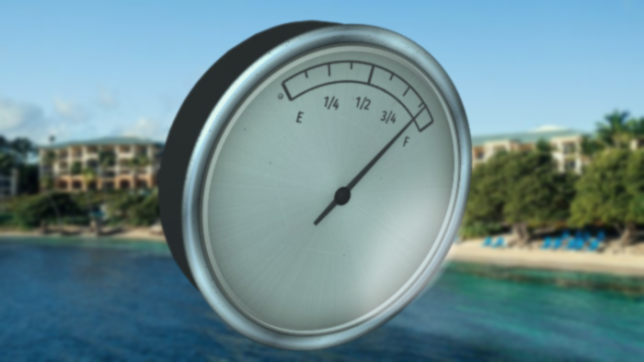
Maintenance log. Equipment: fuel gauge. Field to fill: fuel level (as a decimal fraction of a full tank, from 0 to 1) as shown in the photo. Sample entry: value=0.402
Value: value=0.875
